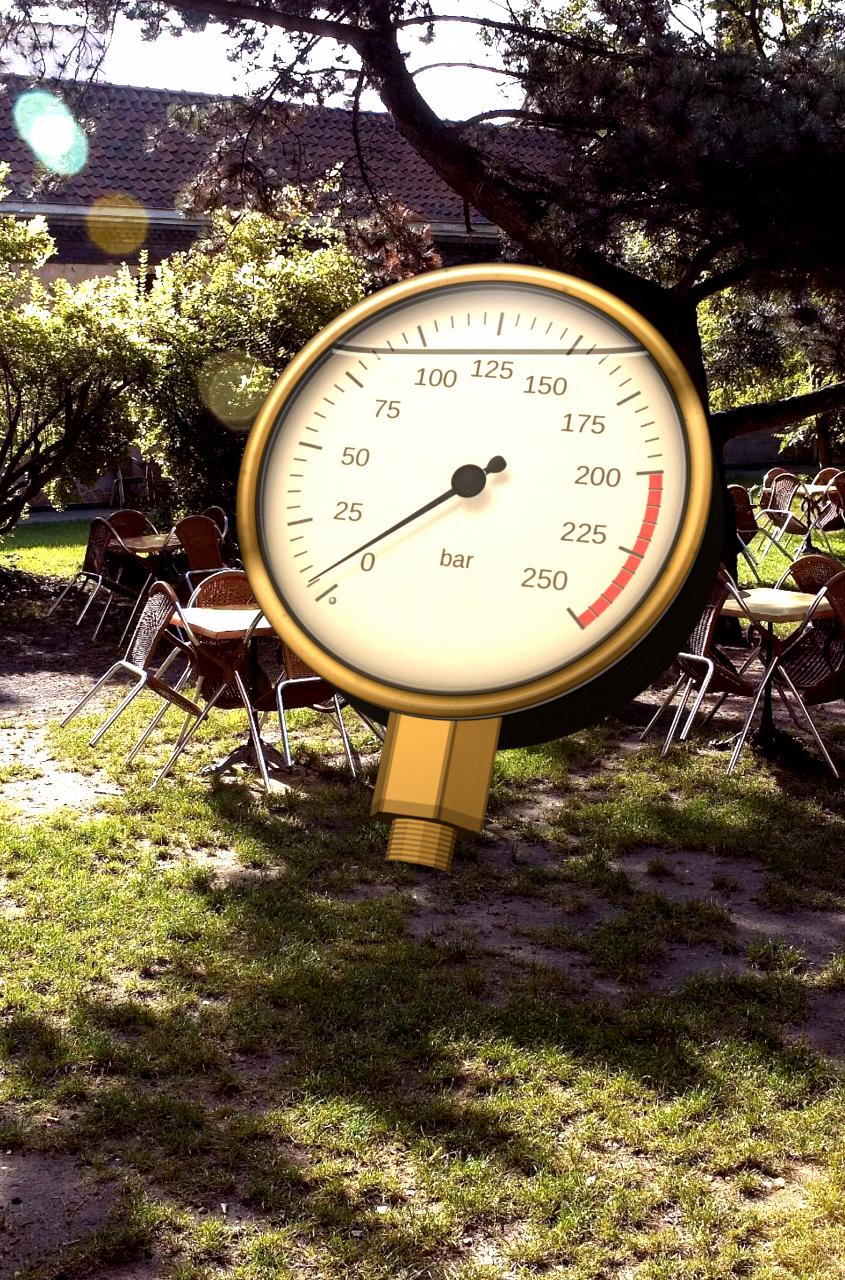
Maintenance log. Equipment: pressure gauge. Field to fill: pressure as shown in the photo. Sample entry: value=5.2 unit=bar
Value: value=5 unit=bar
